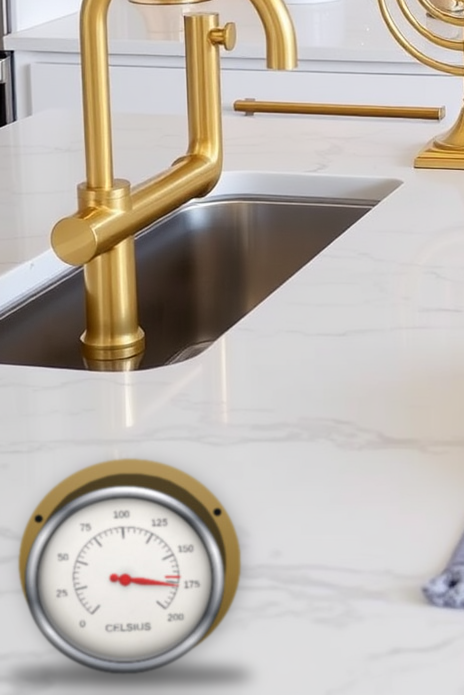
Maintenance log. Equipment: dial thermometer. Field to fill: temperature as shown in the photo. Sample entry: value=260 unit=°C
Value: value=175 unit=°C
